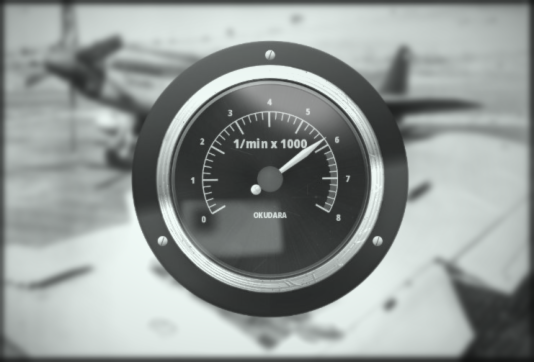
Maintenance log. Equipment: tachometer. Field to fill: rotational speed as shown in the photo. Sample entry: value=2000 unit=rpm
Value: value=5800 unit=rpm
